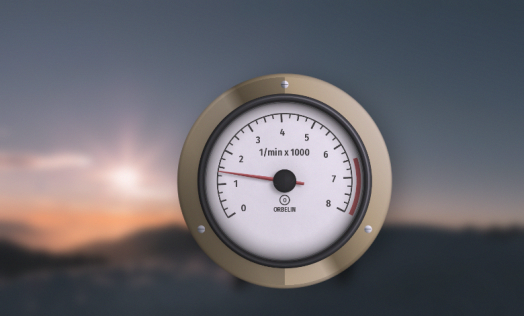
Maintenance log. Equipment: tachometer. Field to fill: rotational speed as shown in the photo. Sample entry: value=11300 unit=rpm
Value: value=1375 unit=rpm
